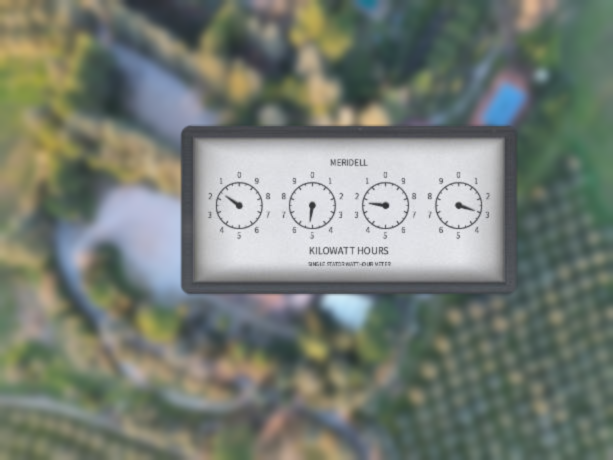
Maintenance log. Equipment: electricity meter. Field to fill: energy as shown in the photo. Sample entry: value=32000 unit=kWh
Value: value=1523 unit=kWh
